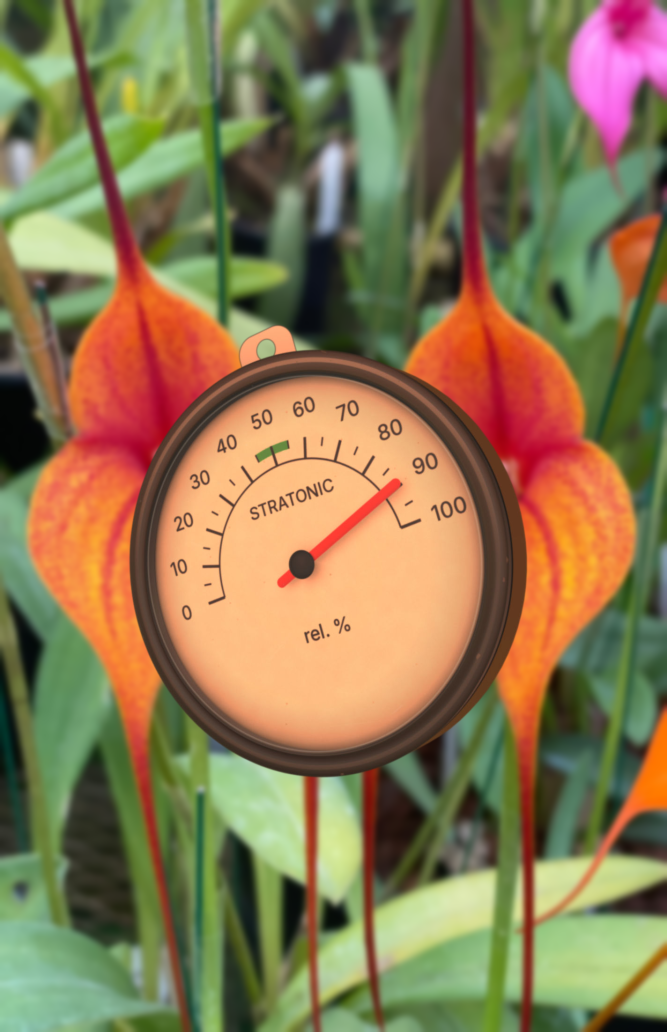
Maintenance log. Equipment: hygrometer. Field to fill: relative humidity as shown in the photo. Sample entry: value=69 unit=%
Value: value=90 unit=%
